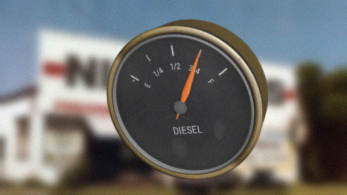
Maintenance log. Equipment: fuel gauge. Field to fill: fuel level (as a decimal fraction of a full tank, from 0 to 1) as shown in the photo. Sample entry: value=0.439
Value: value=0.75
